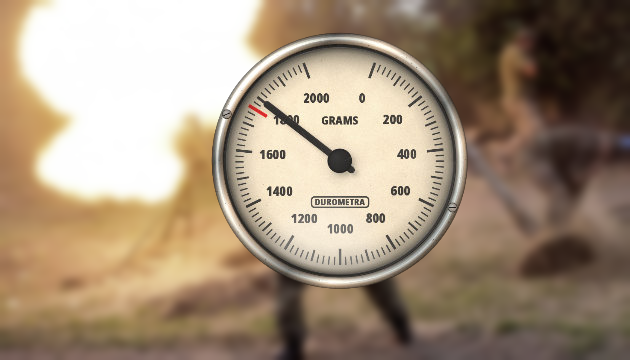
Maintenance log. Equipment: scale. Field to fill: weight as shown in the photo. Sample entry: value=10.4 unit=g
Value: value=1800 unit=g
